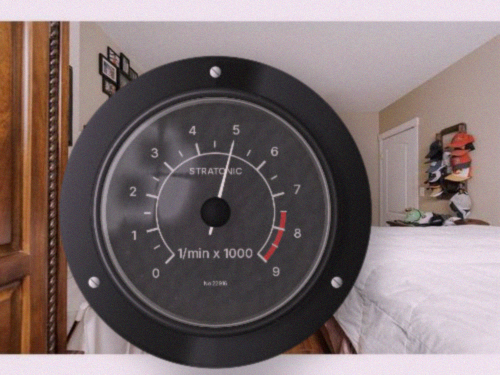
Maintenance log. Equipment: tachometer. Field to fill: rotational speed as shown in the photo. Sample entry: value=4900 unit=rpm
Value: value=5000 unit=rpm
